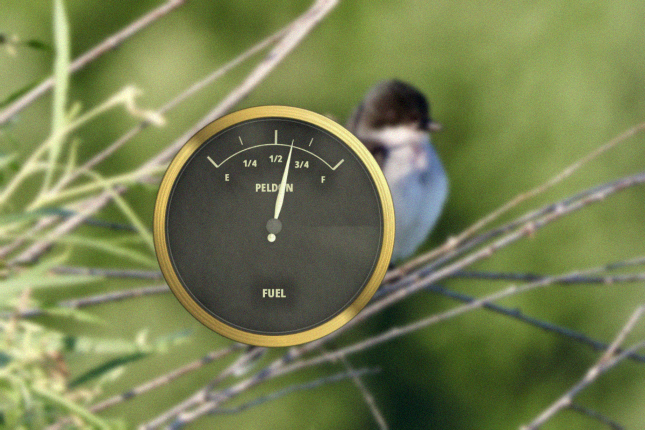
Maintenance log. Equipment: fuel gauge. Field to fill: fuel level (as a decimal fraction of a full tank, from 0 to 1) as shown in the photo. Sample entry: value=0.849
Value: value=0.625
